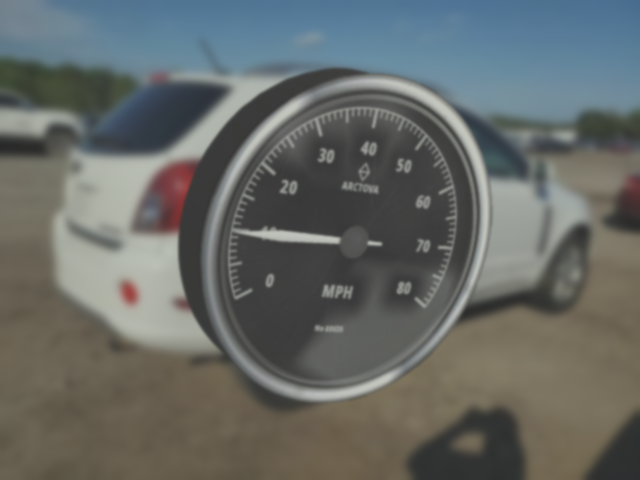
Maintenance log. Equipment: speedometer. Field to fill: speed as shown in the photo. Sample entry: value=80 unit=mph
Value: value=10 unit=mph
